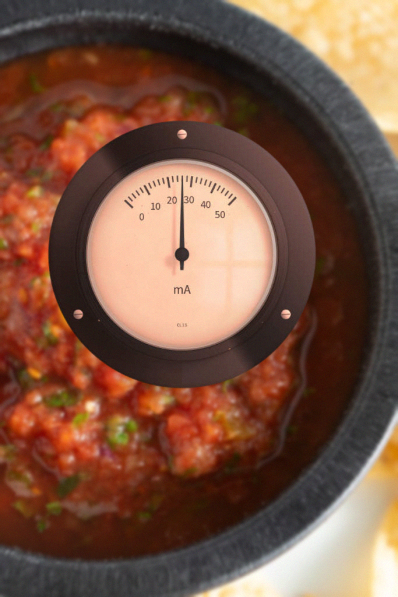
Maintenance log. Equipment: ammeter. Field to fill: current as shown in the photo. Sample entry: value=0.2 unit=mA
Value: value=26 unit=mA
